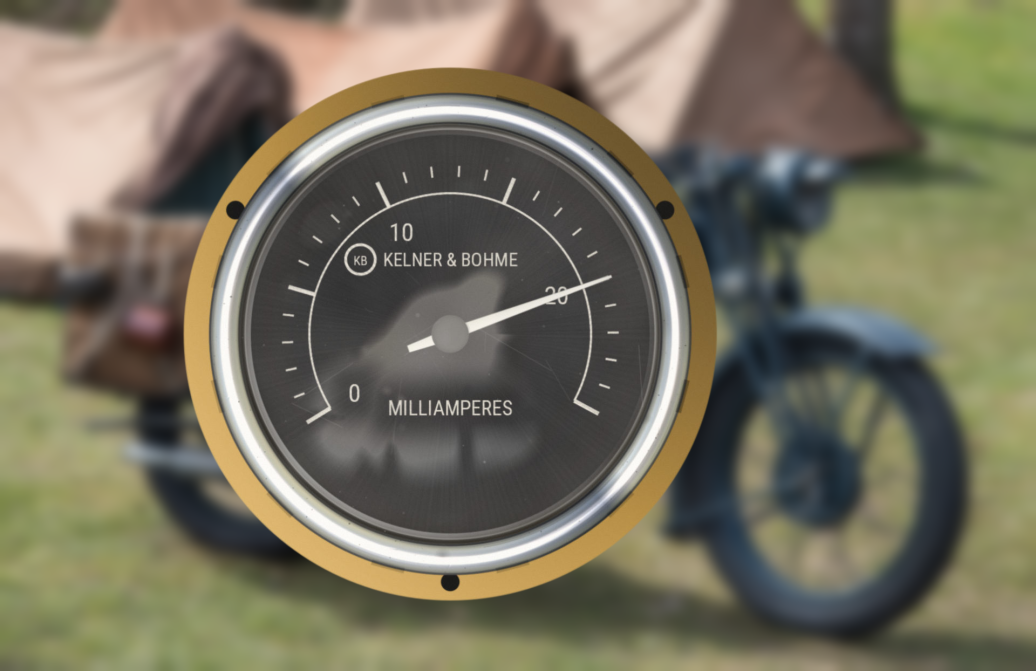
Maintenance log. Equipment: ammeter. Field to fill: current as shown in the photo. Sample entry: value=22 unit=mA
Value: value=20 unit=mA
